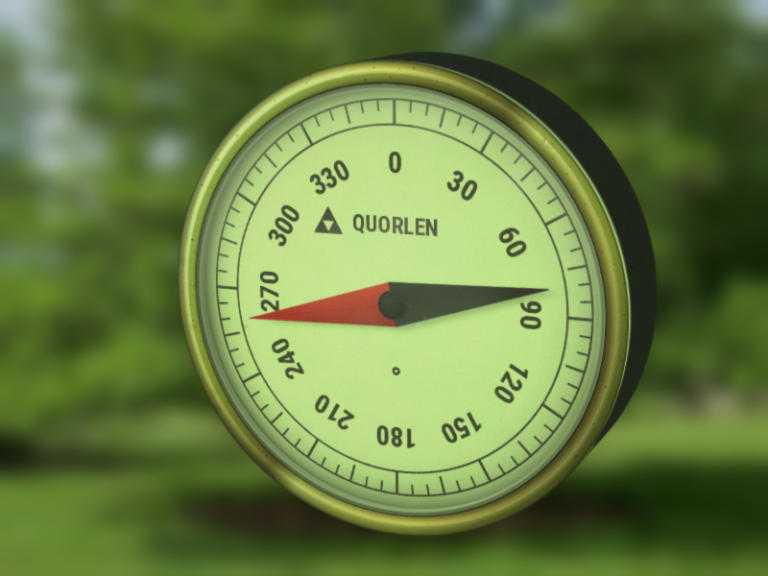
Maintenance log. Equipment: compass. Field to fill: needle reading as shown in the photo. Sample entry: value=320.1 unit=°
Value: value=260 unit=°
